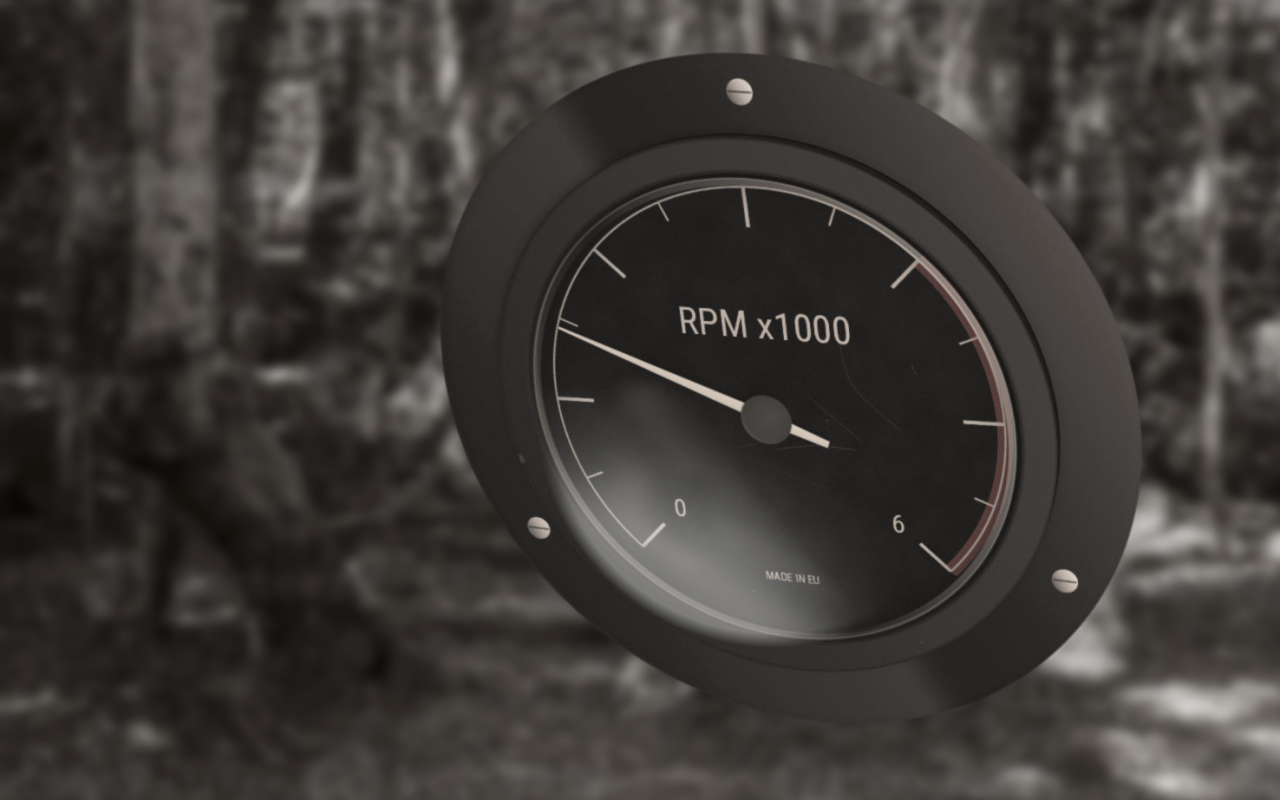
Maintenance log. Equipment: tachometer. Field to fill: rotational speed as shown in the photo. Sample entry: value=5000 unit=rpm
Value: value=1500 unit=rpm
